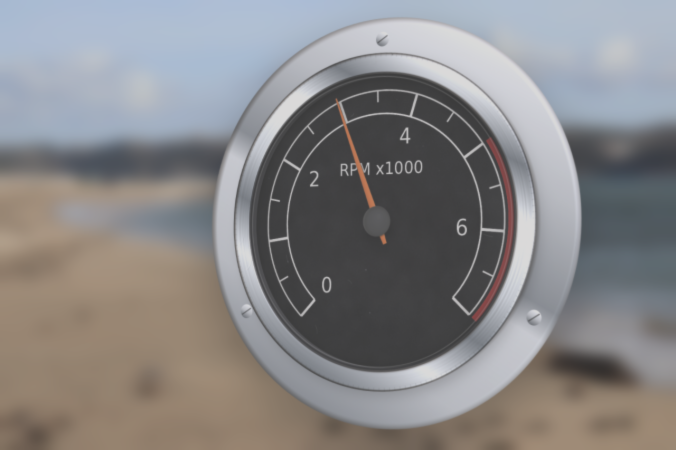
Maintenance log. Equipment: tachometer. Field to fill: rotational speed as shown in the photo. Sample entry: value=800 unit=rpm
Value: value=3000 unit=rpm
